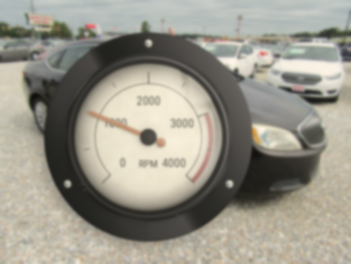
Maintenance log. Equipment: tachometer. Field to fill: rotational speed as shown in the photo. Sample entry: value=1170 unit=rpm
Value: value=1000 unit=rpm
